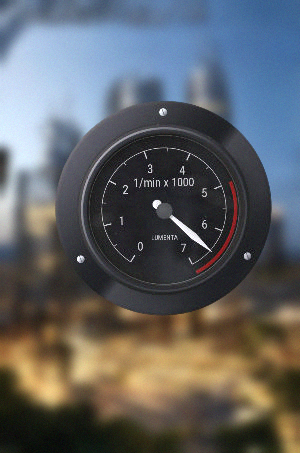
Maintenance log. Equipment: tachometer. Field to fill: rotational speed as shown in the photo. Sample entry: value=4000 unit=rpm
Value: value=6500 unit=rpm
